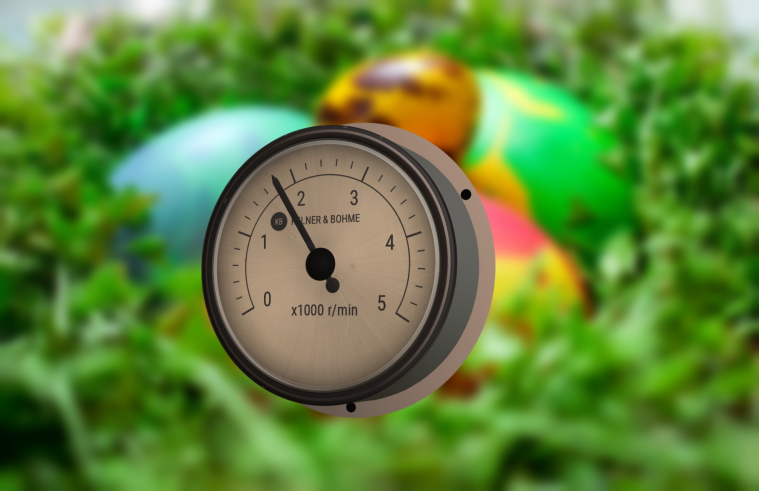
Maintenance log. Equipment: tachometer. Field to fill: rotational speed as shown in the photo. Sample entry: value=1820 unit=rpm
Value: value=1800 unit=rpm
